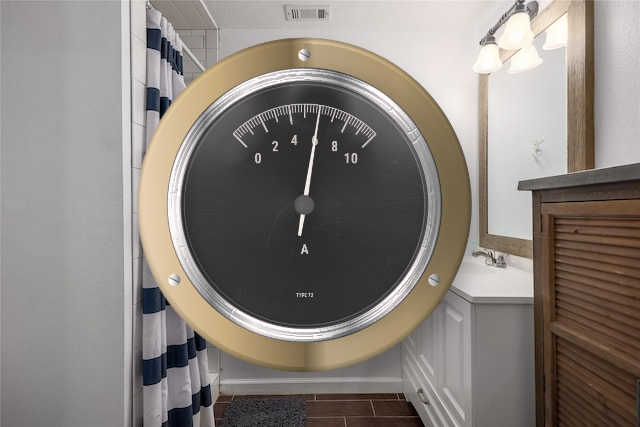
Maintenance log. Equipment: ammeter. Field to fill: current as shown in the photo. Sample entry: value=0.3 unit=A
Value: value=6 unit=A
